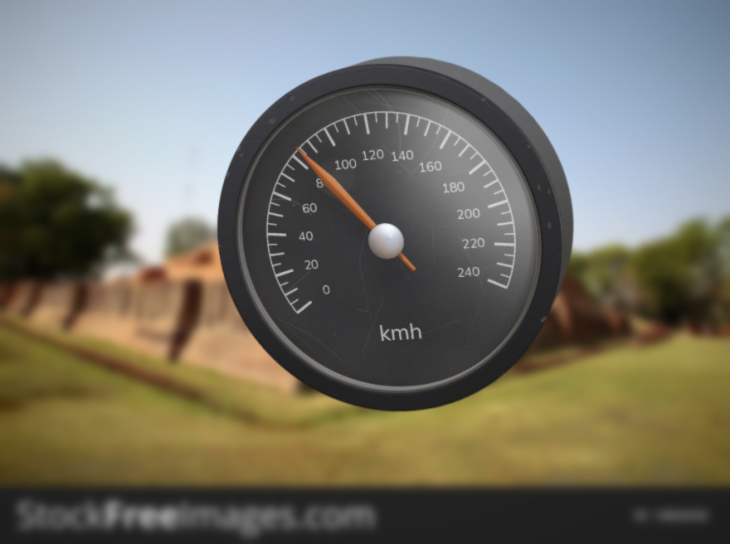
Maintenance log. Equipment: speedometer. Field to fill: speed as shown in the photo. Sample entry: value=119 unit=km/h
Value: value=85 unit=km/h
